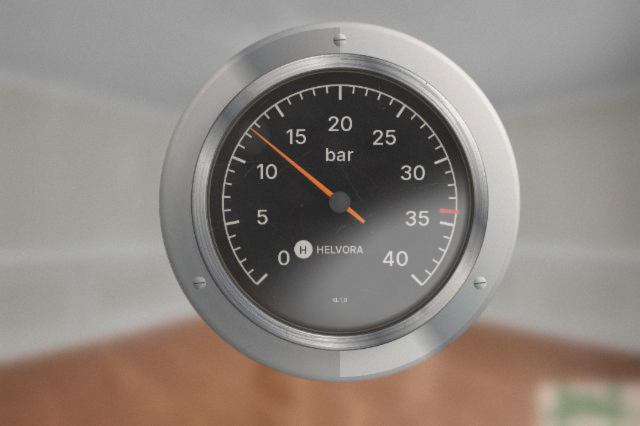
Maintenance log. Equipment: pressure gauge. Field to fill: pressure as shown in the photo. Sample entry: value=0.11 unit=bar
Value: value=12.5 unit=bar
